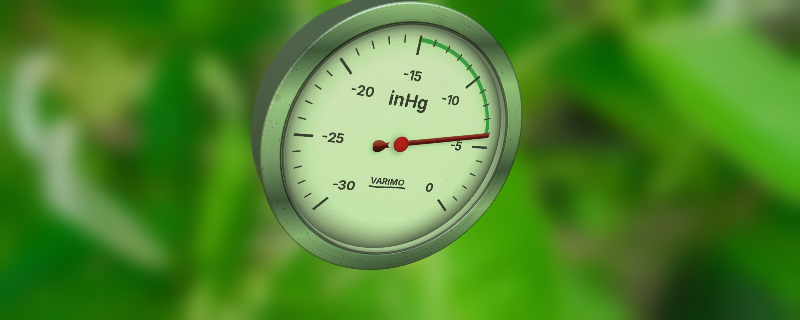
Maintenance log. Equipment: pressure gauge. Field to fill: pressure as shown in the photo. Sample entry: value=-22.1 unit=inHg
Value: value=-6 unit=inHg
